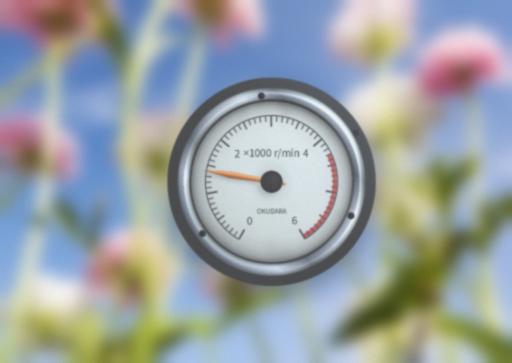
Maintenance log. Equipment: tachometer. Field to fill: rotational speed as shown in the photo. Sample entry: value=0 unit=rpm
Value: value=1400 unit=rpm
